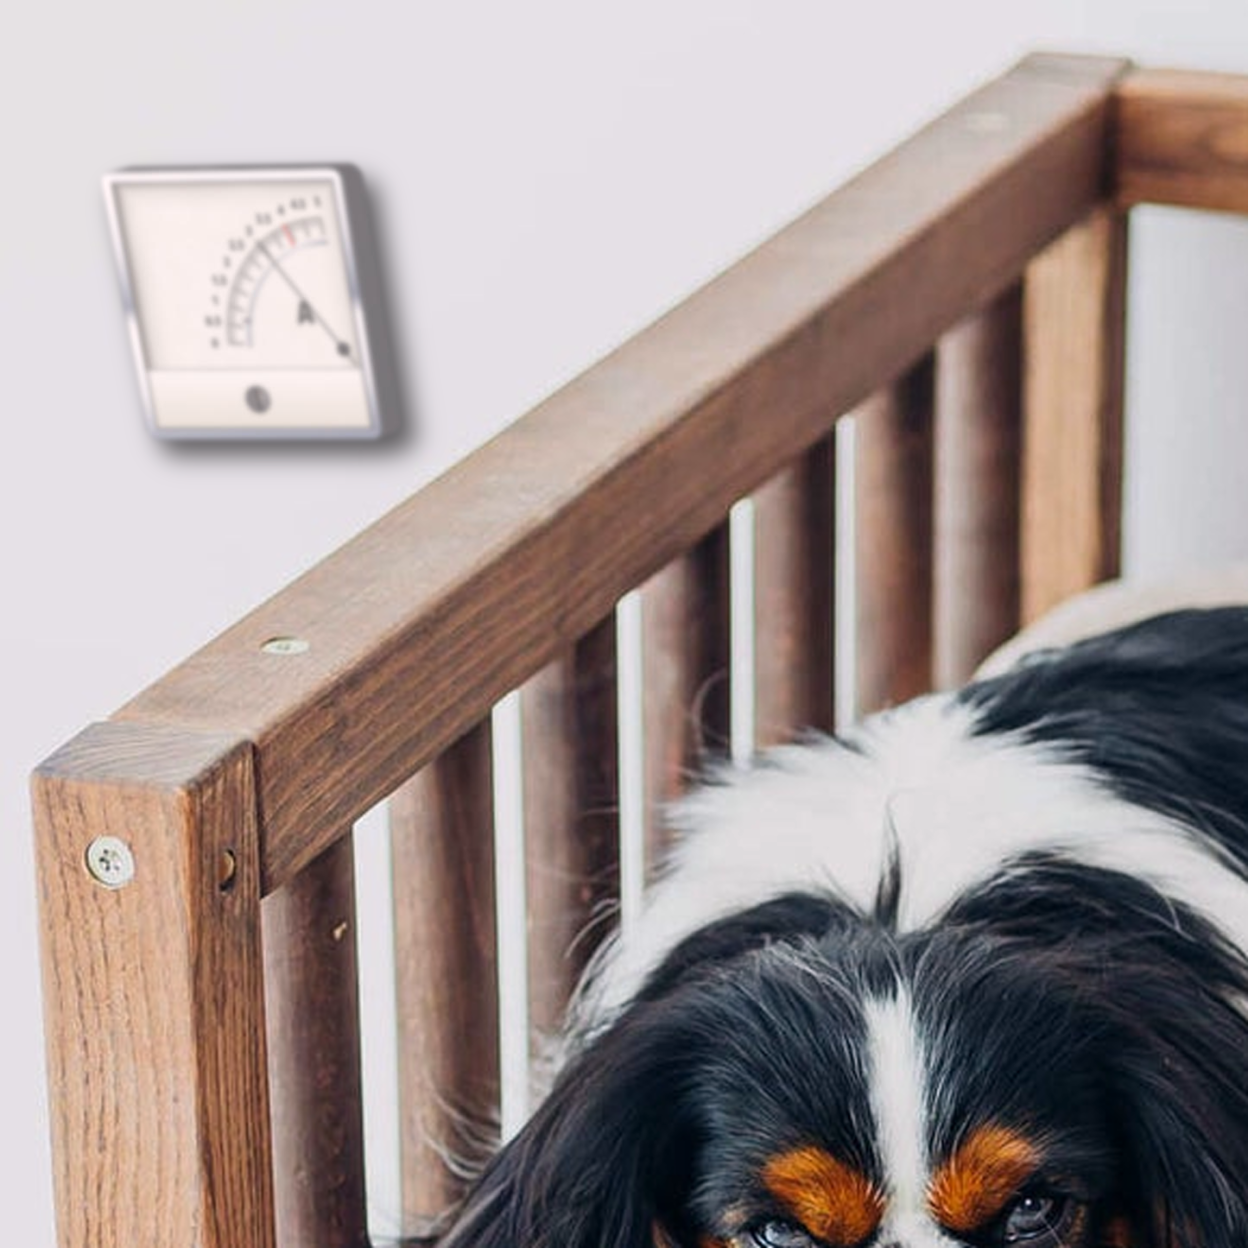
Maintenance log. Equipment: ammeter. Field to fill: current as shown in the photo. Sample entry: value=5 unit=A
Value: value=3 unit=A
